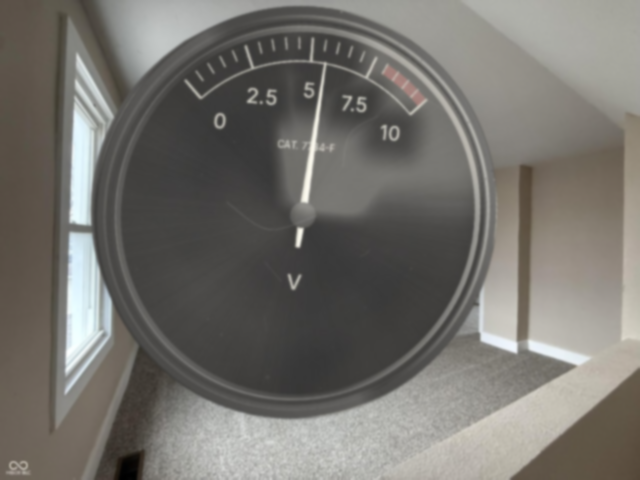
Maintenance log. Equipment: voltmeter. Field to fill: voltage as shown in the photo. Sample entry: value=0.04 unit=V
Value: value=5.5 unit=V
